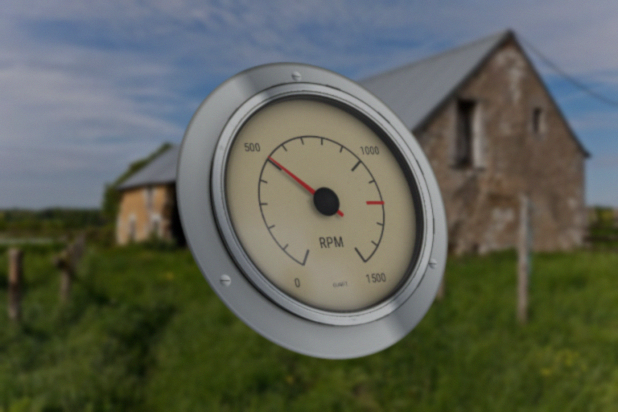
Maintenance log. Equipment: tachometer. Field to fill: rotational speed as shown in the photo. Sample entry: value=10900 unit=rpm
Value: value=500 unit=rpm
